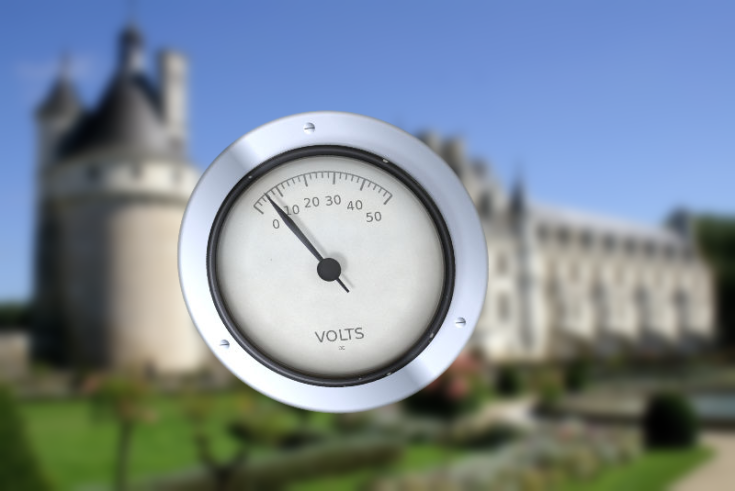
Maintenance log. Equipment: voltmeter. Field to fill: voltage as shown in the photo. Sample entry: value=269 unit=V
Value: value=6 unit=V
